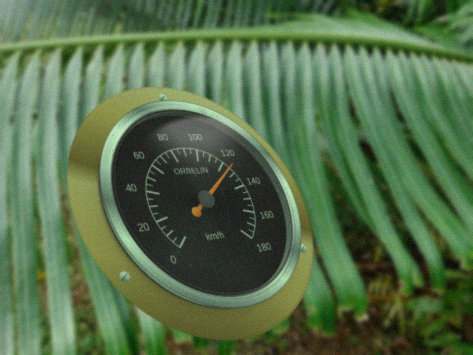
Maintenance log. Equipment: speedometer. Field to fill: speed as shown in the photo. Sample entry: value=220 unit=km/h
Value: value=125 unit=km/h
